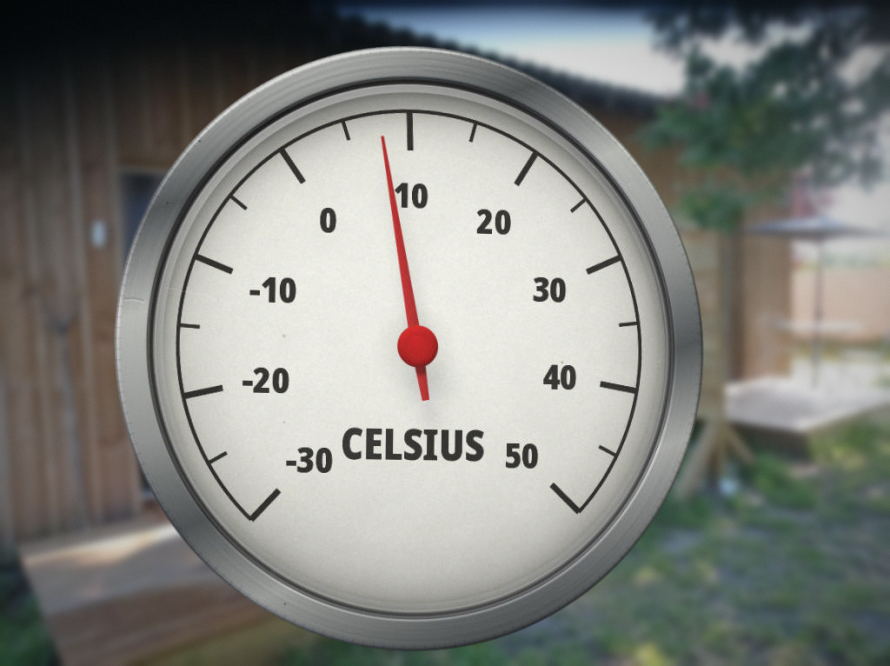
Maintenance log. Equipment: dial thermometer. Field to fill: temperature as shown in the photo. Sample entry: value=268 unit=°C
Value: value=7.5 unit=°C
